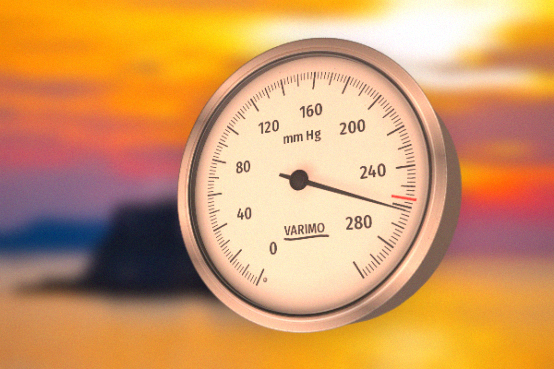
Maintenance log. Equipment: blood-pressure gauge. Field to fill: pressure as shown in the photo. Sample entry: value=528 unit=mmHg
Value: value=262 unit=mmHg
